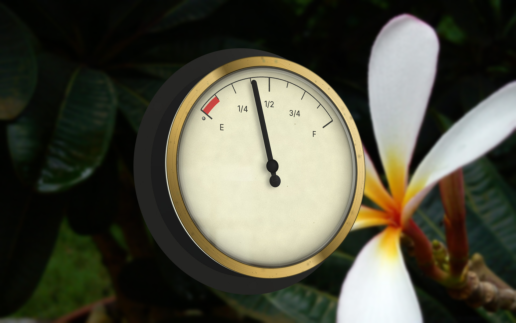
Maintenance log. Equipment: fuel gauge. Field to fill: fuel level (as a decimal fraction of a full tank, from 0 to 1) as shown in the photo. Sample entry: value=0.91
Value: value=0.375
